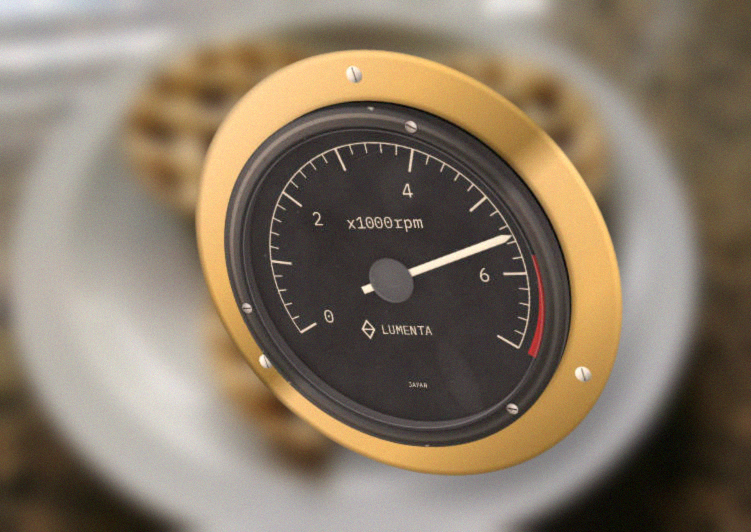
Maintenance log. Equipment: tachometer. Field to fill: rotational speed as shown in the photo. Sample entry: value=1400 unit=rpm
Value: value=5500 unit=rpm
